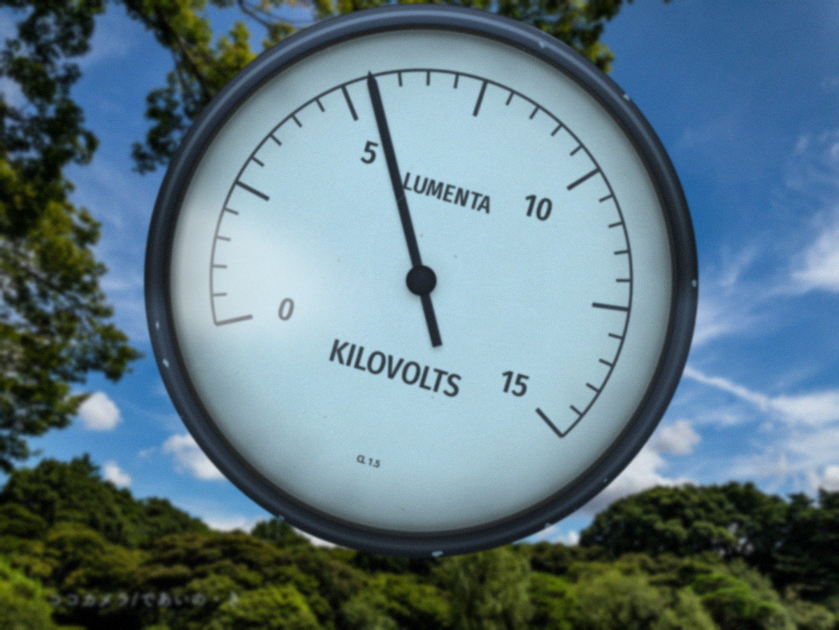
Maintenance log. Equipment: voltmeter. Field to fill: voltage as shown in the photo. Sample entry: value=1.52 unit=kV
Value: value=5.5 unit=kV
